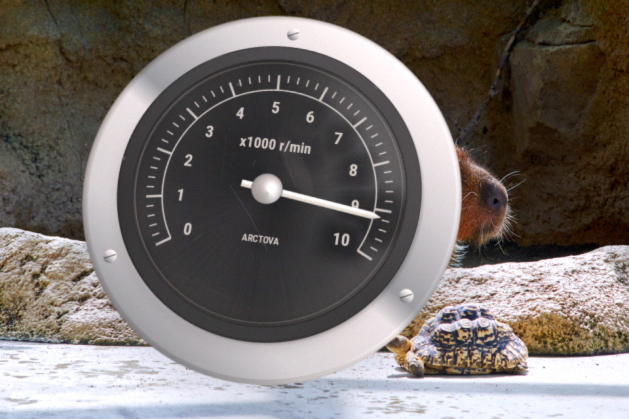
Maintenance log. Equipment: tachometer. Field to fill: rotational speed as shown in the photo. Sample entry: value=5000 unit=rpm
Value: value=9200 unit=rpm
